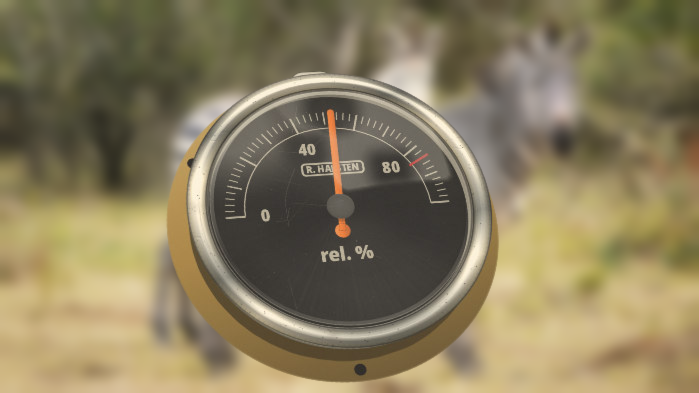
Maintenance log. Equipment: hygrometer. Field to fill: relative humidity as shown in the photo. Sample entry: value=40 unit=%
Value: value=52 unit=%
